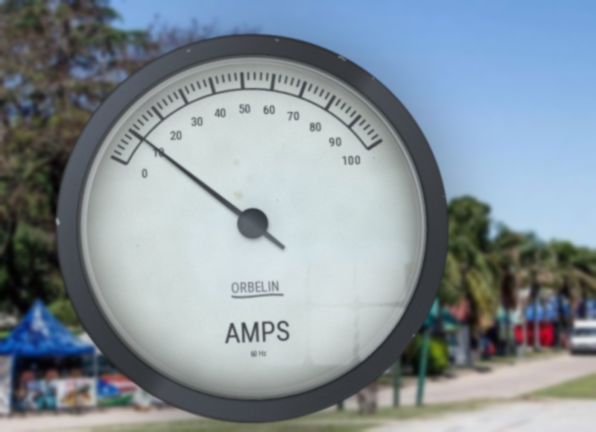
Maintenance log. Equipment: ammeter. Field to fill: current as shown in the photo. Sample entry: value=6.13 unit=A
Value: value=10 unit=A
